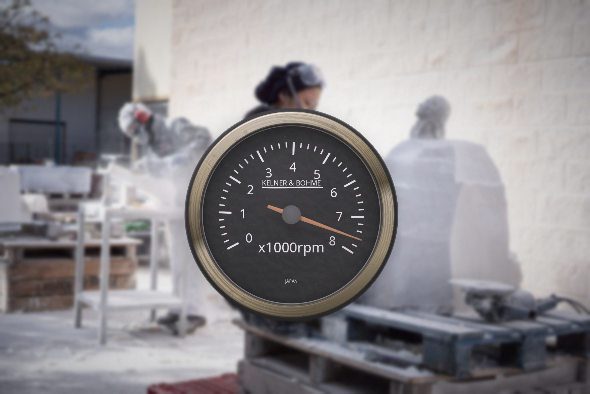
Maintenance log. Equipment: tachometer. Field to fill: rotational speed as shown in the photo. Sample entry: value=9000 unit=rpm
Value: value=7600 unit=rpm
